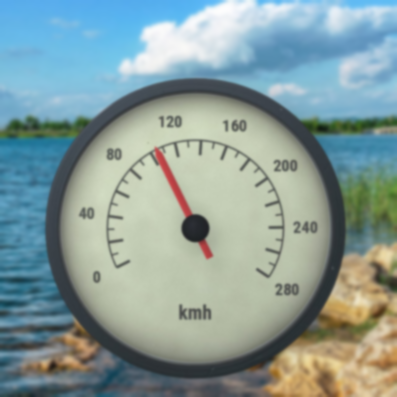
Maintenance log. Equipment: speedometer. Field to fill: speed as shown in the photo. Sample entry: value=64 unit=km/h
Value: value=105 unit=km/h
